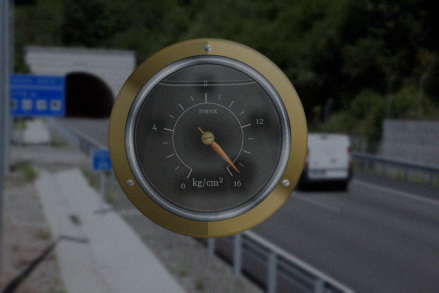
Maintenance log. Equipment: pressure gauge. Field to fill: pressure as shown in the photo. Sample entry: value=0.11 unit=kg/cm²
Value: value=15.5 unit=kg/cm²
